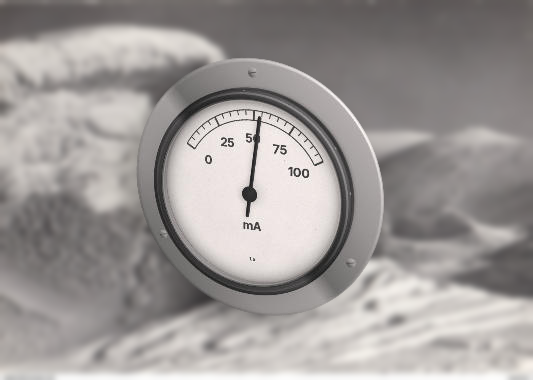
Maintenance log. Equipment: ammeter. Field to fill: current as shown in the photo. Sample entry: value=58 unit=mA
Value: value=55 unit=mA
